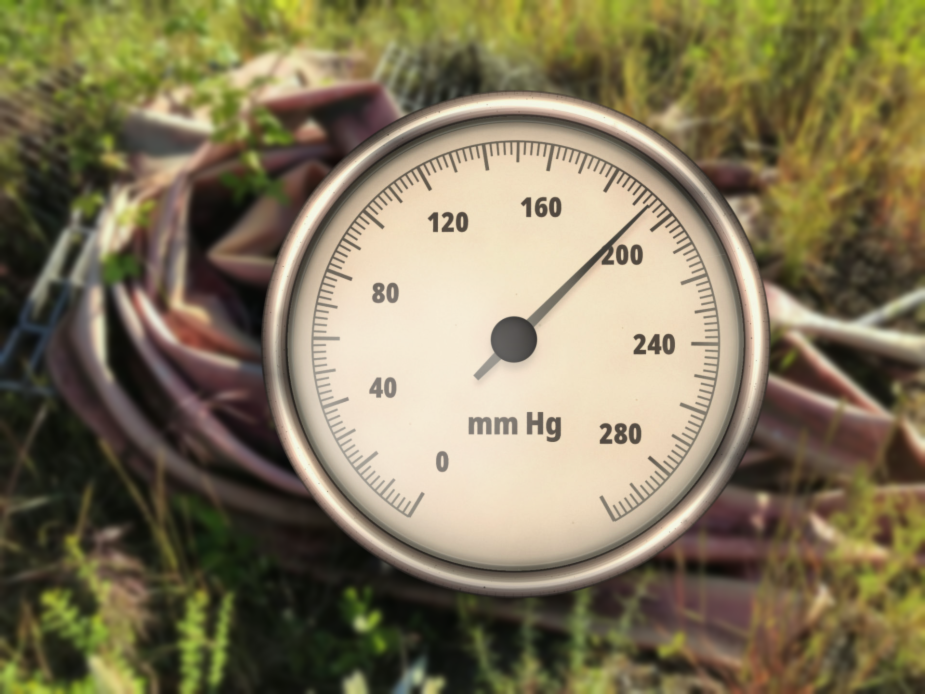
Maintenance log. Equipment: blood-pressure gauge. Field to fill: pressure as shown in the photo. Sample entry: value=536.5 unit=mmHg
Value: value=194 unit=mmHg
